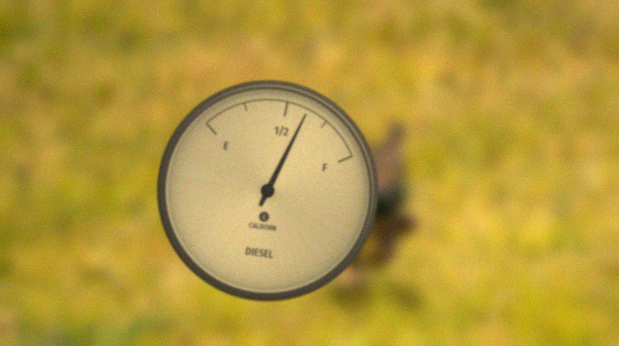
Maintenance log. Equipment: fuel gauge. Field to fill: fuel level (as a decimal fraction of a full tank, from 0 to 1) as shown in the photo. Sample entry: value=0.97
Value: value=0.625
